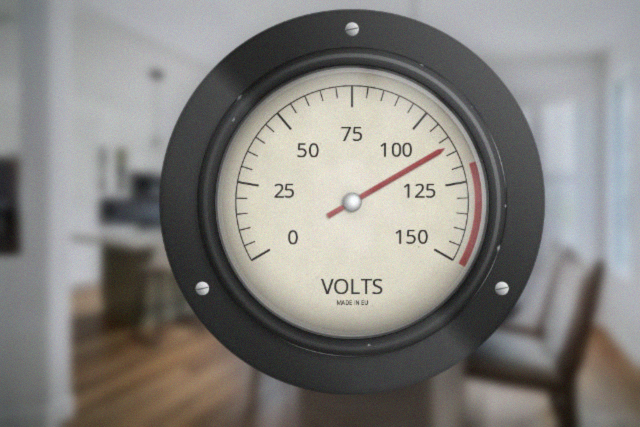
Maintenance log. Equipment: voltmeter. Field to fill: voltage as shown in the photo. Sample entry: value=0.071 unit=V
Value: value=112.5 unit=V
